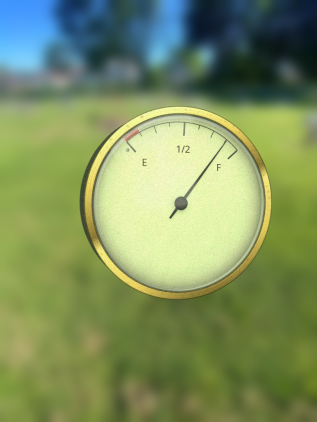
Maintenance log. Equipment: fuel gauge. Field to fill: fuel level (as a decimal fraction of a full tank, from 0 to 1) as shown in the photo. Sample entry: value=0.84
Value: value=0.875
